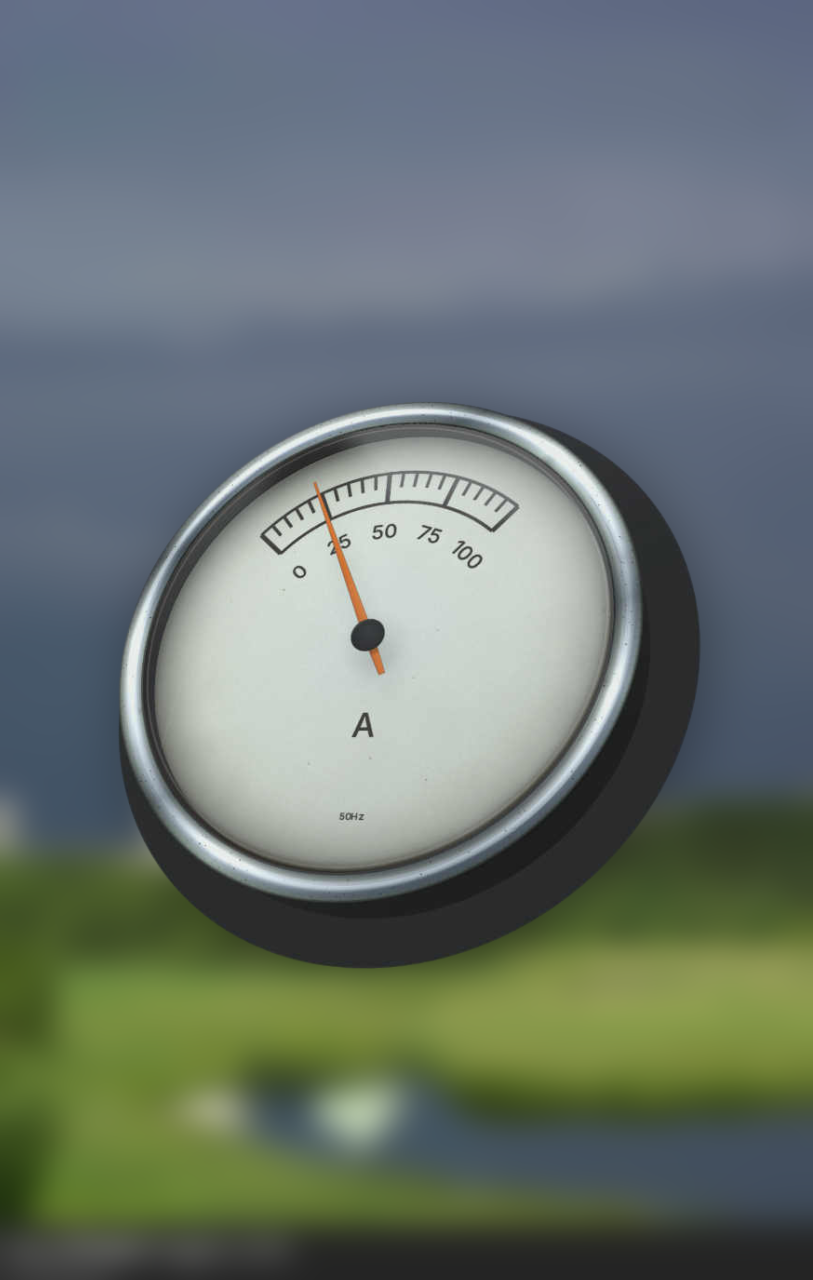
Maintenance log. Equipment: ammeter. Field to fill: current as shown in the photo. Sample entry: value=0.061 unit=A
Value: value=25 unit=A
